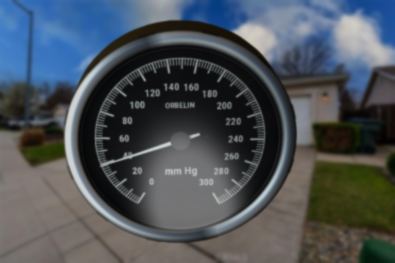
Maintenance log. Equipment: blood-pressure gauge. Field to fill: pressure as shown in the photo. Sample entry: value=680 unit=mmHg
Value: value=40 unit=mmHg
